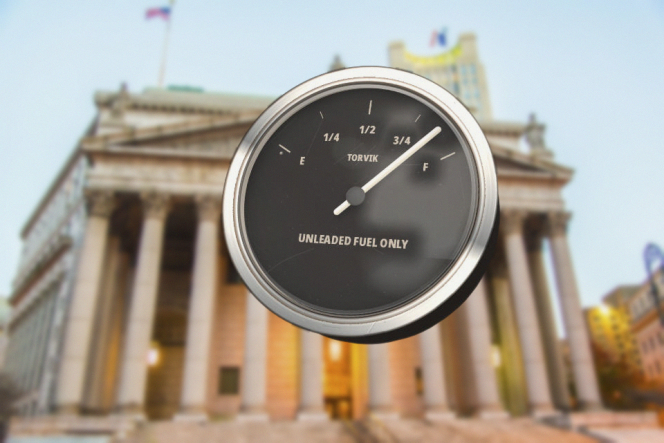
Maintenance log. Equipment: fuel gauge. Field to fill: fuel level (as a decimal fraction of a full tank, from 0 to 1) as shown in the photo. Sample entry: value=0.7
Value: value=0.875
